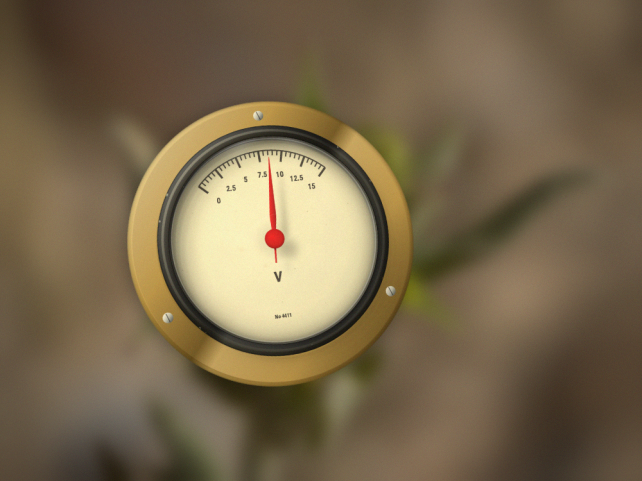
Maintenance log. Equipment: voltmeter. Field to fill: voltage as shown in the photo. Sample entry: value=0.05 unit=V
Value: value=8.5 unit=V
